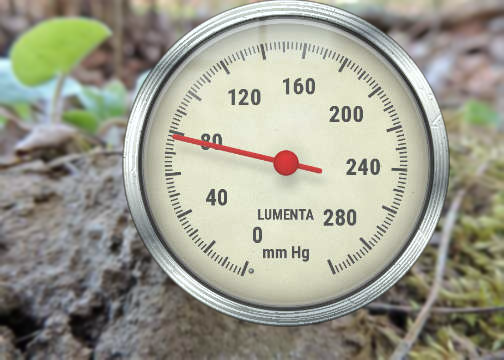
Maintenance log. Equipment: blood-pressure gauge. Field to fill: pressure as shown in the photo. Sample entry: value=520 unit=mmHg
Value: value=78 unit=mmHg
